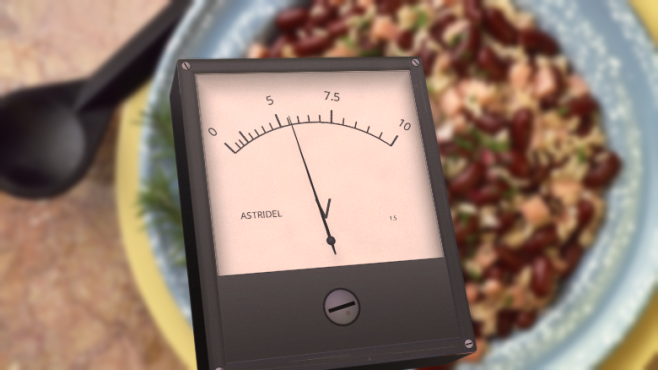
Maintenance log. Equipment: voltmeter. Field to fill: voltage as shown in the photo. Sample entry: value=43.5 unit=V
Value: value=5.5 unit=V
